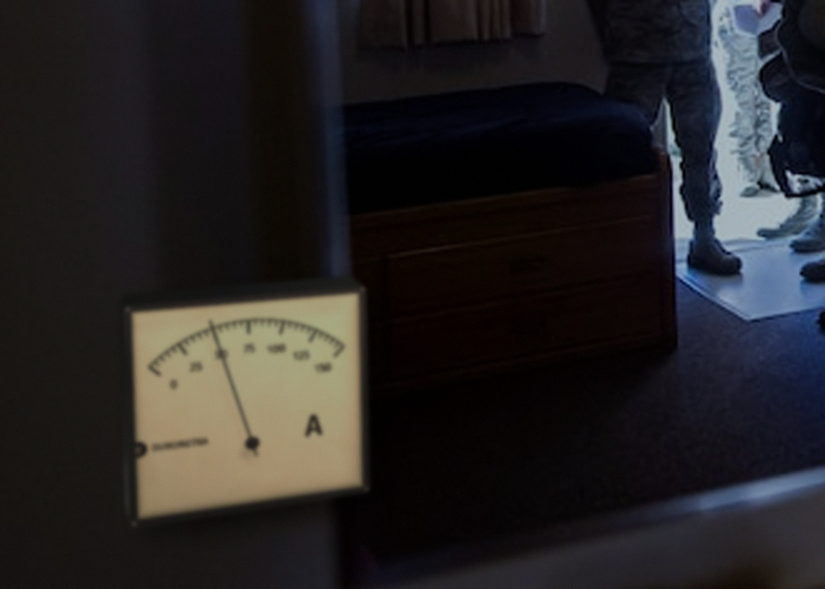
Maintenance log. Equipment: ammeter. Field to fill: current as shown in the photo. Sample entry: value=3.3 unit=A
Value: value=50 unit=A
